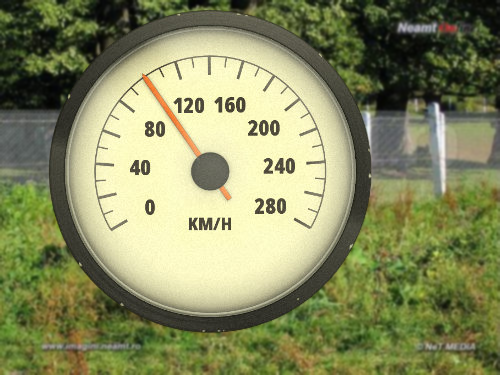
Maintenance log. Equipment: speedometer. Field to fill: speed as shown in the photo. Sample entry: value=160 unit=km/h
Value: value=100 unit=km/h
